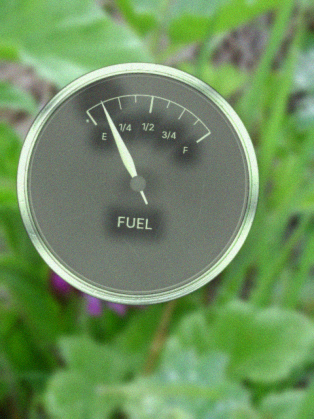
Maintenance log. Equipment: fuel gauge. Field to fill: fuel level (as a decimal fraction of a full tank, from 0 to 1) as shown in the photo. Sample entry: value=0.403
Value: value=0.125
